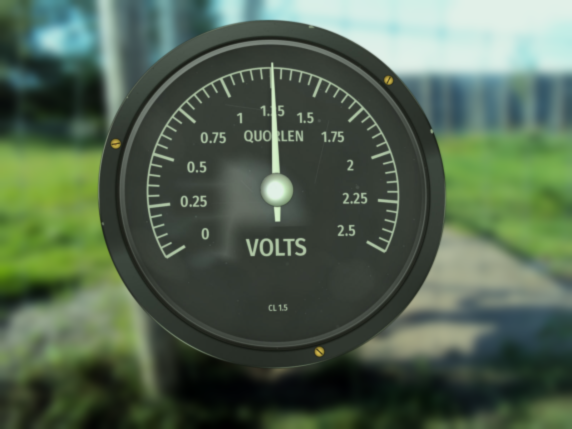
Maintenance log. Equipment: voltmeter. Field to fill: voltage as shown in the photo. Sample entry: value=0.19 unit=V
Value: value=1.25 unit=V
